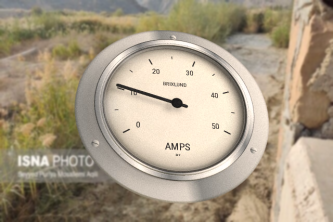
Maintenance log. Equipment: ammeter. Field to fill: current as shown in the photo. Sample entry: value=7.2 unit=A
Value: value=10 unit=A
